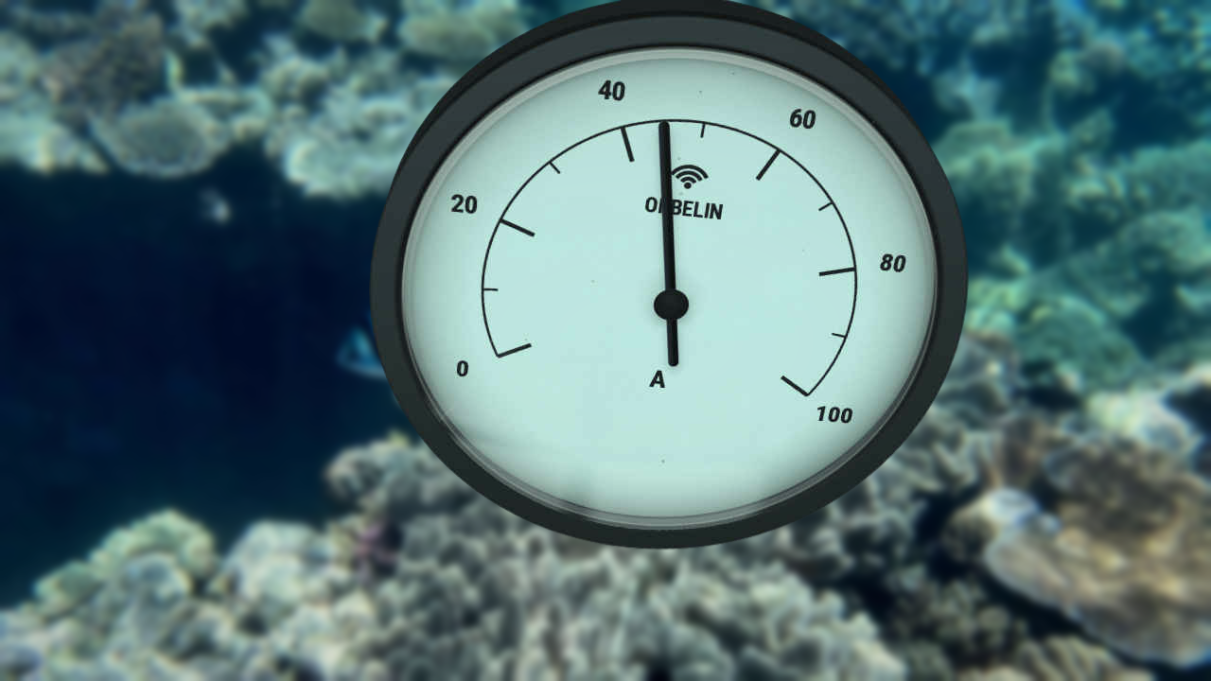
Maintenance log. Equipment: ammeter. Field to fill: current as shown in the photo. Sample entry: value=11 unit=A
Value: value=45 unit=A
